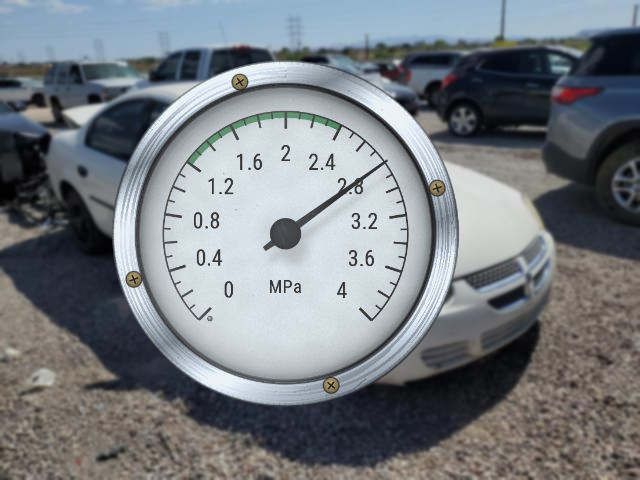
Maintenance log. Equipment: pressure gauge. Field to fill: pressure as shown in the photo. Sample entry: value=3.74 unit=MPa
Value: value=2.8 unit=MPa
